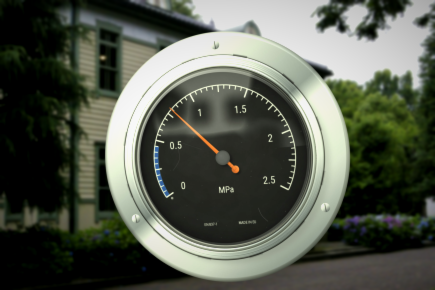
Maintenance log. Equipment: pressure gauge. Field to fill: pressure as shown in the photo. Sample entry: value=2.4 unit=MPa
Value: value=0.8 unit=MPa
